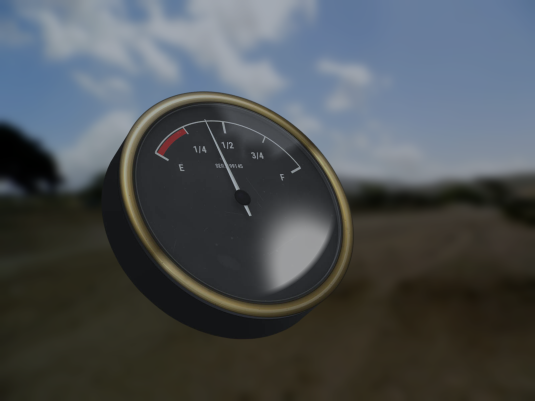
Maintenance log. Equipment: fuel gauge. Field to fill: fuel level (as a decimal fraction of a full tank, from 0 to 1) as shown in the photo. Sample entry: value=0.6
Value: value=0.375
